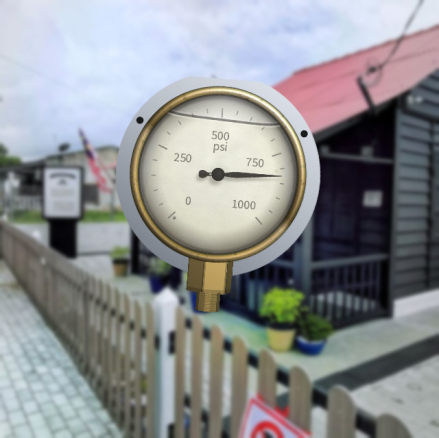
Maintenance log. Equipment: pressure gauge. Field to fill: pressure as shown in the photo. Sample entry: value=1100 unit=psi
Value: value=825 unit=psi
